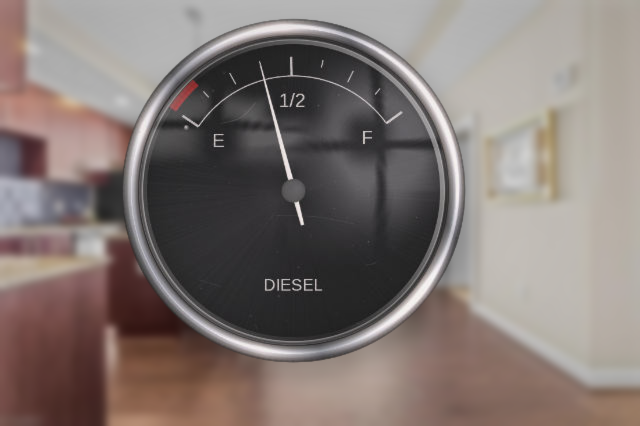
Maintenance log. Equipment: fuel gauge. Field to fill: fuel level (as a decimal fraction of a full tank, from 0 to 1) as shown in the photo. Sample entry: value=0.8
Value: value=0.375
